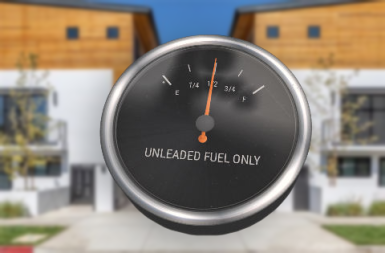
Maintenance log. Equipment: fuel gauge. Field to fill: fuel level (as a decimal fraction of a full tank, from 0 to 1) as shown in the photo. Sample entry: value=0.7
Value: value=0.5
